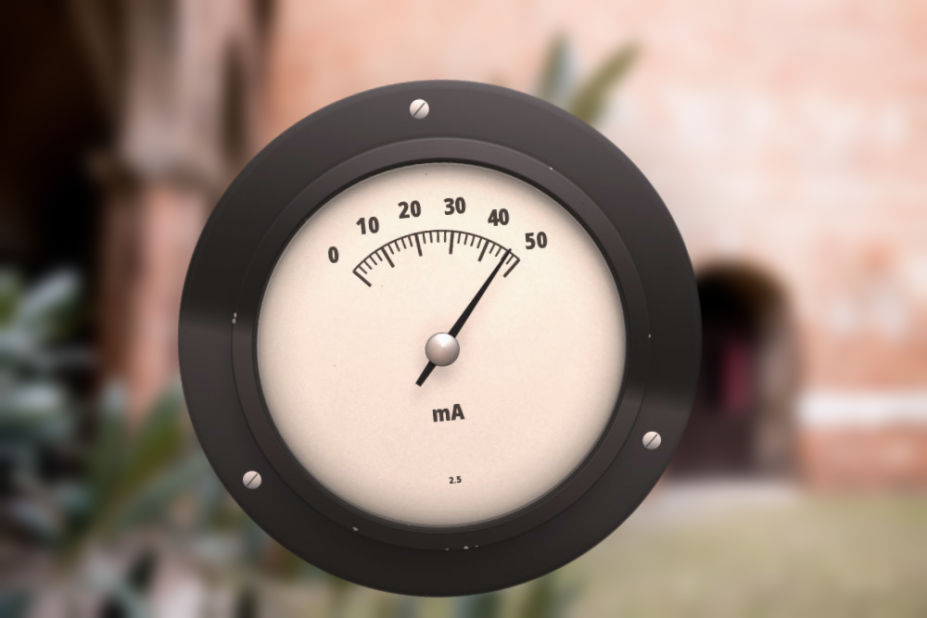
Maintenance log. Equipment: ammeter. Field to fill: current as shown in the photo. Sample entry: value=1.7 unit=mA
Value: value=46 unit=mA
